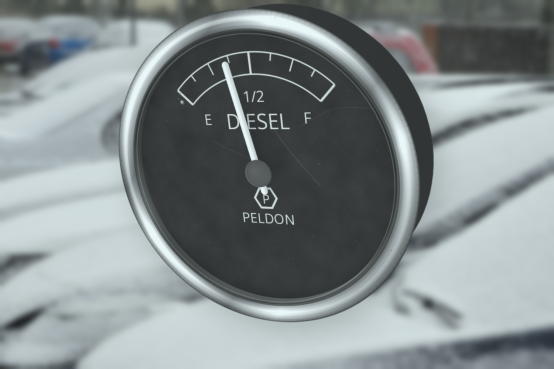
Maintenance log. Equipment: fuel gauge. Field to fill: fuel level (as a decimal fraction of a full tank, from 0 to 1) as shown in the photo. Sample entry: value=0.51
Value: value=0.375
